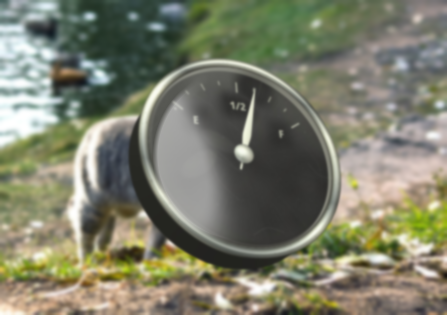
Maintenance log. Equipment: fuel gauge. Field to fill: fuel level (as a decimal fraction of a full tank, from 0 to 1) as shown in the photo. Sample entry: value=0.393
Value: value=0.625
